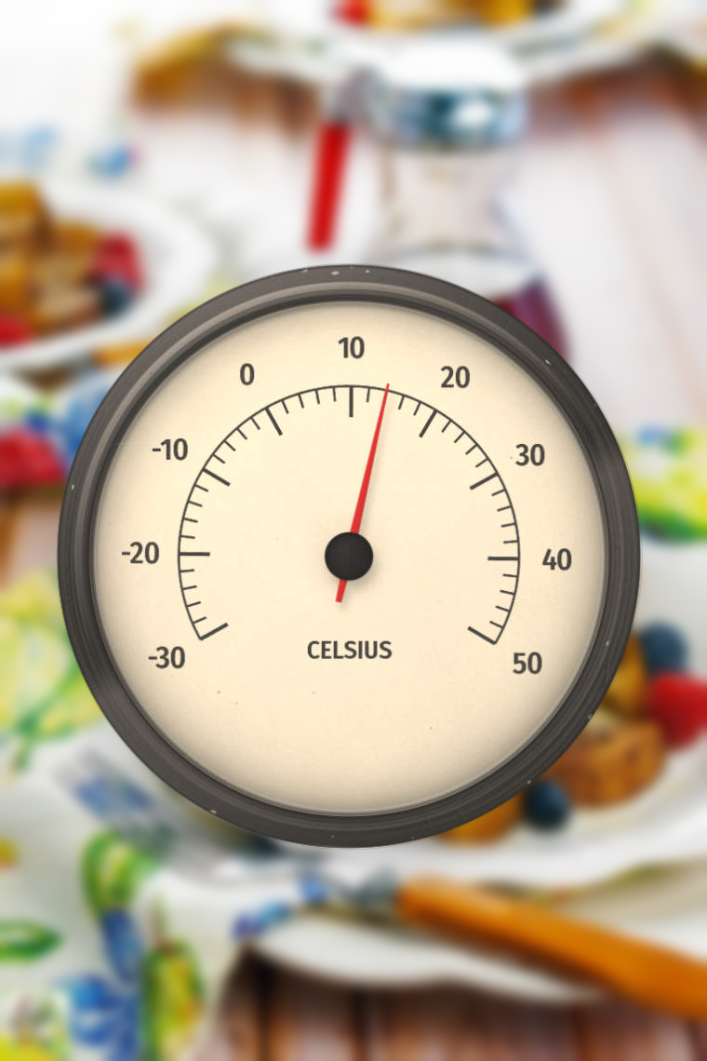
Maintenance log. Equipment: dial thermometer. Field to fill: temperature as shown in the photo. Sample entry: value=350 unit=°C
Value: value=14 unit=°C
